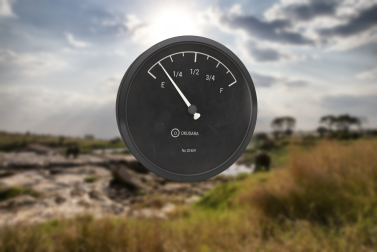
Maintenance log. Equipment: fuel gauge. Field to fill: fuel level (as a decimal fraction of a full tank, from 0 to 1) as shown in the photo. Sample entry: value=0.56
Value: value=0.125
